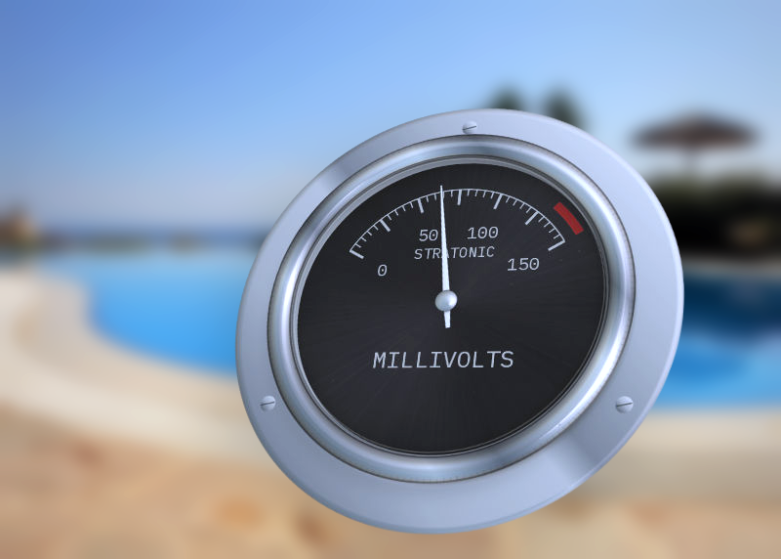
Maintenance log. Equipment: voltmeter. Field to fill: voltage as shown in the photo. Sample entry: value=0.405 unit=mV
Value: value=65 unit=mV
